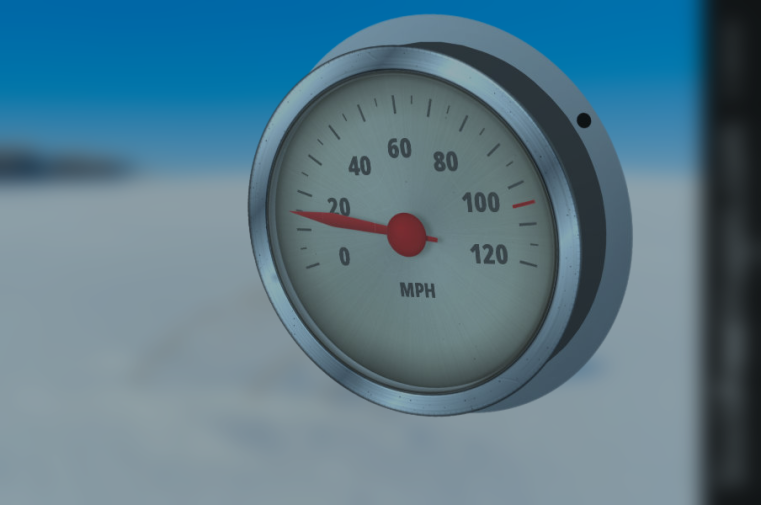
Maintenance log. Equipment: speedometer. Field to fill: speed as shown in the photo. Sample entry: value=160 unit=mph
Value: value=15 unit=mph
